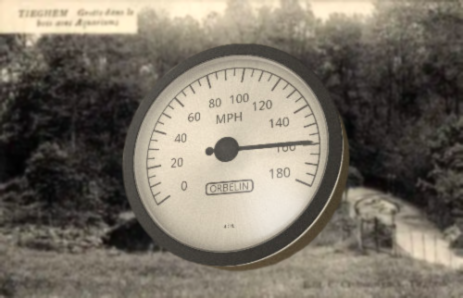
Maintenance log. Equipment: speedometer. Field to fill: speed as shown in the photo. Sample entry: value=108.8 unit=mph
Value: value=160 unit=mph
